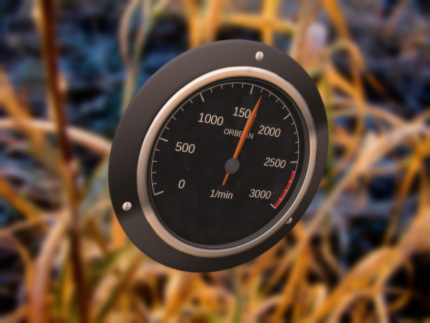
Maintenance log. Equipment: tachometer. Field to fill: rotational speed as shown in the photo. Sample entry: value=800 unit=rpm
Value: value=1600 unit=rpm
